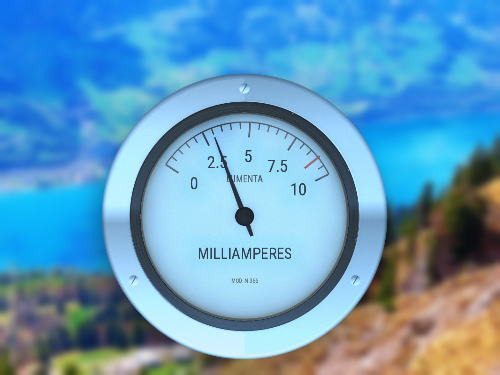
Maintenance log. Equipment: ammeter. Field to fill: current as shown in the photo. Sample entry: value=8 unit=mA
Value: value=3 unit=mA
